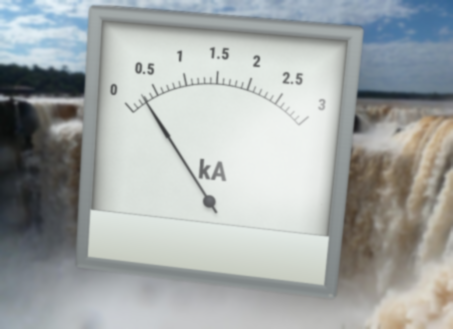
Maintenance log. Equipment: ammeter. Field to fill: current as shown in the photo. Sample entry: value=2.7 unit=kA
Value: value=0.3 unit=kA
